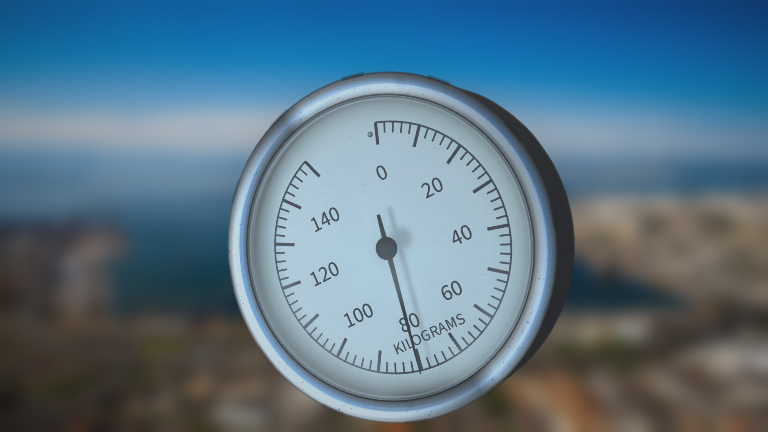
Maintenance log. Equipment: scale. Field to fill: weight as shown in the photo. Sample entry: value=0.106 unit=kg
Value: value=80 unit=kg
